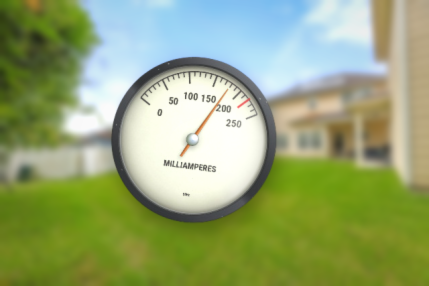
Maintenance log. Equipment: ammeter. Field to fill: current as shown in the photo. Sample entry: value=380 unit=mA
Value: value=180 unit=mA
